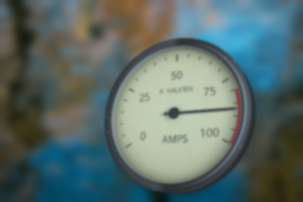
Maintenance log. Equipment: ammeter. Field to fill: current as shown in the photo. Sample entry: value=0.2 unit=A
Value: value=87.5 unit=A
